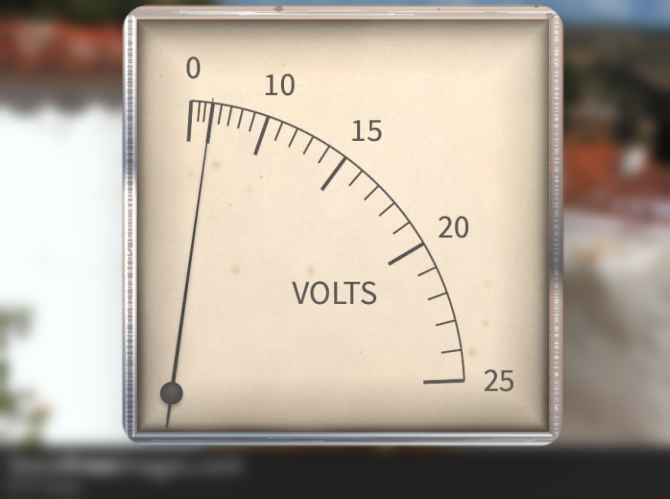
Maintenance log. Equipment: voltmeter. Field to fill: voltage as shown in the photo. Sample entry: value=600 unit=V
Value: value=5 unit=V
